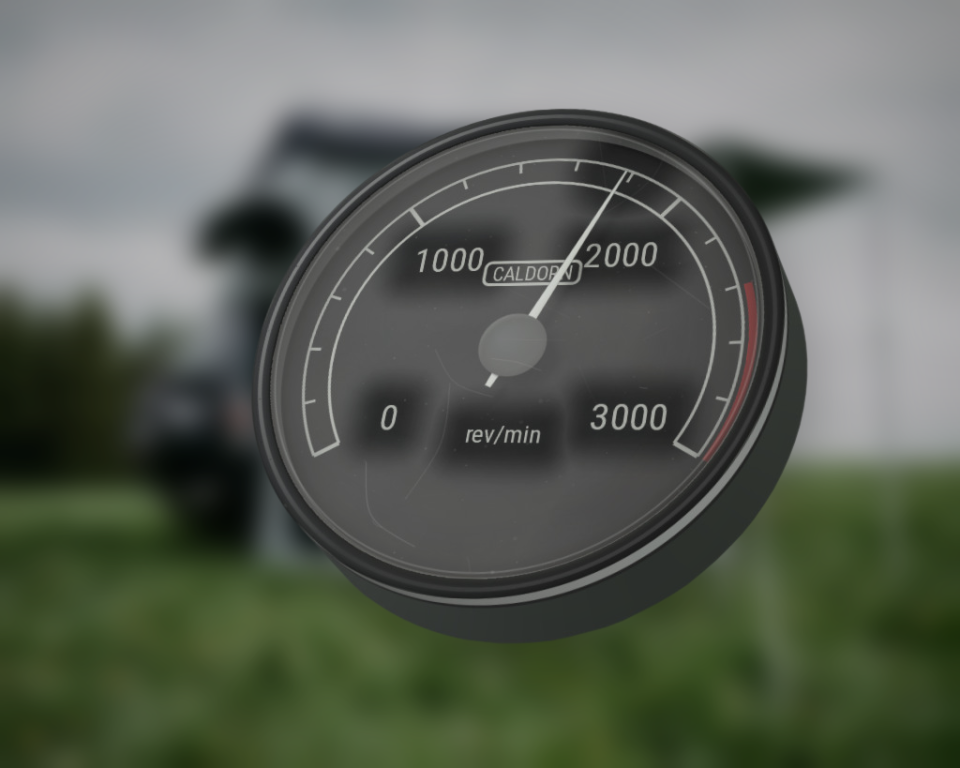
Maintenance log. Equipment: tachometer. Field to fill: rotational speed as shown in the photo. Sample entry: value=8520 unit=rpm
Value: value=1800 unit=rpm
